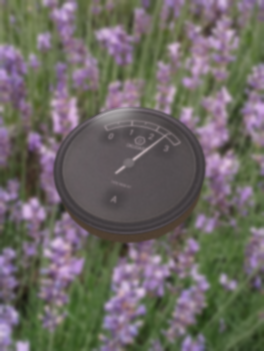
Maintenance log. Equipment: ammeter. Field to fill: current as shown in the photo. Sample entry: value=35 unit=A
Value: value=2.5 unit=A
